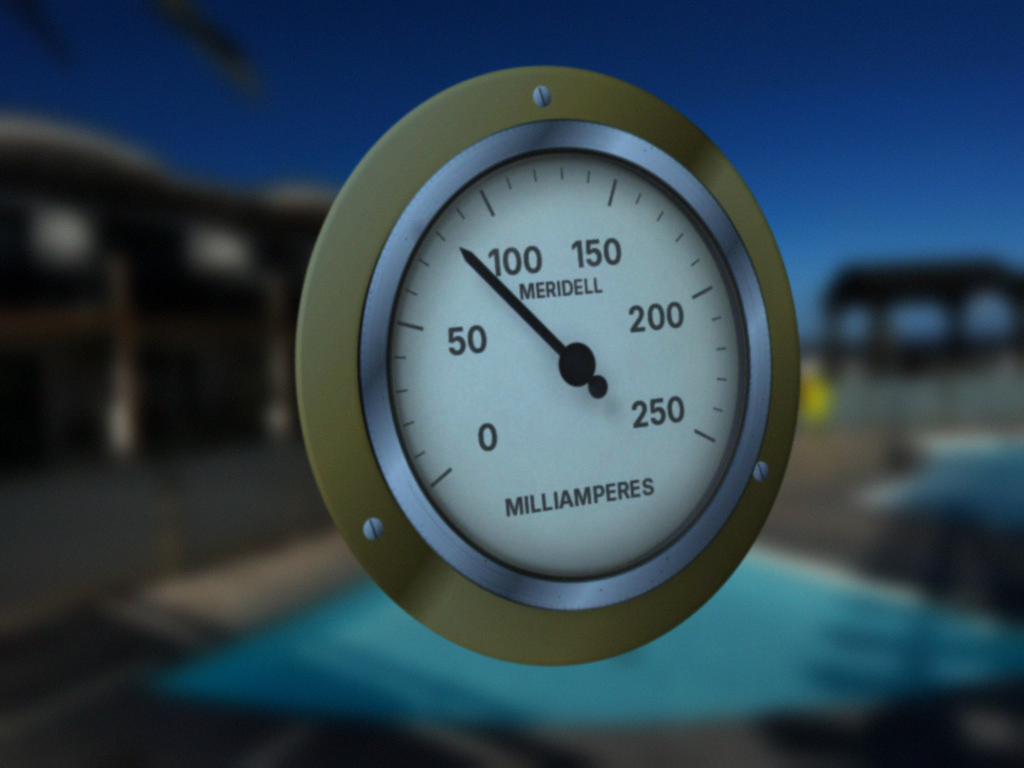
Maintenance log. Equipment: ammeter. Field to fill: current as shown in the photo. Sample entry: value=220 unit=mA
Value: value=80 unit=mA
